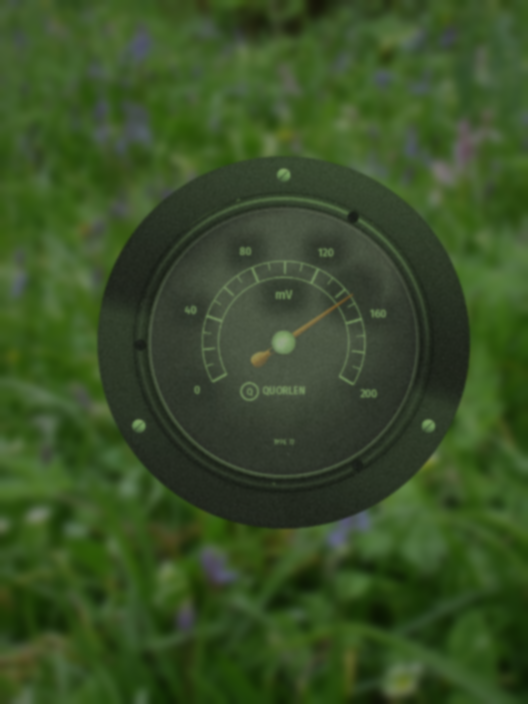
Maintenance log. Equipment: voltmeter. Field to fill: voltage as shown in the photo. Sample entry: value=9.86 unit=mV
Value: value=145 unit=mV
